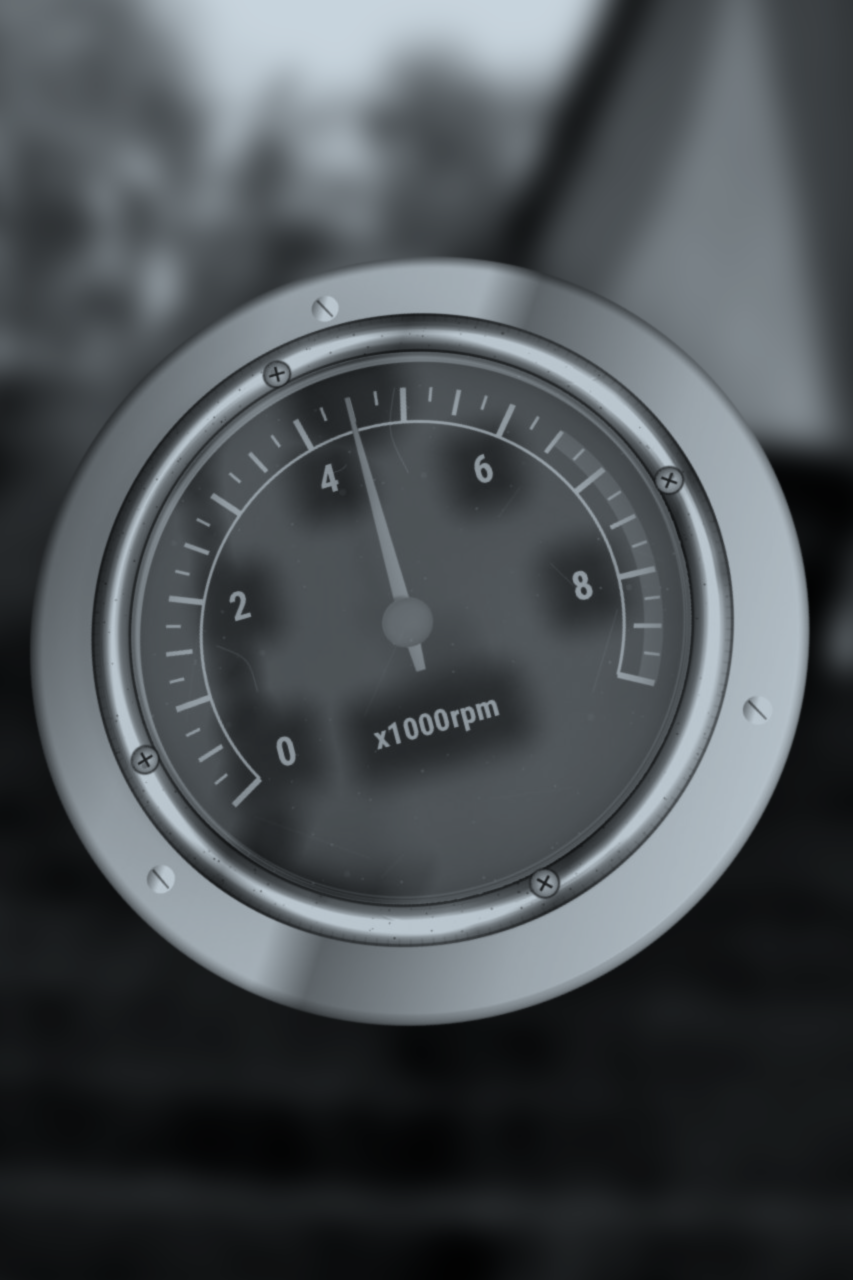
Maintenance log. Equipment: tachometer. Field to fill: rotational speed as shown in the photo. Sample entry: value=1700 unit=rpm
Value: value=4500 unit=rpm
